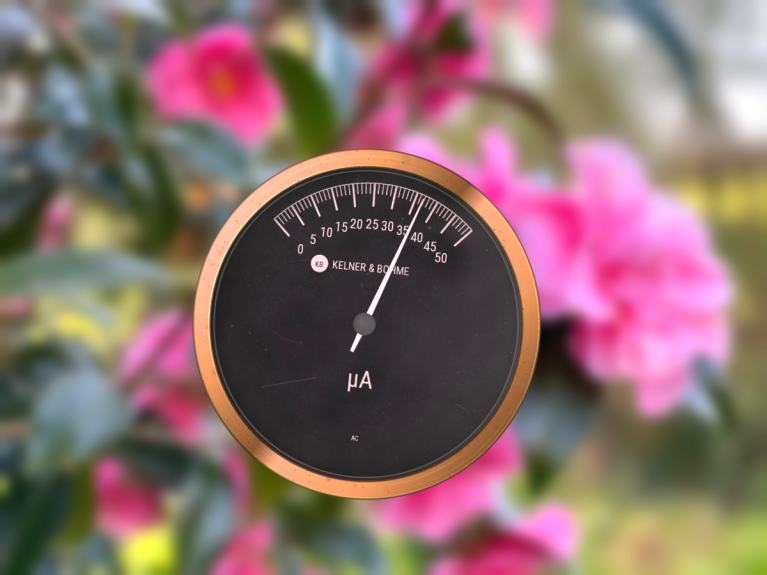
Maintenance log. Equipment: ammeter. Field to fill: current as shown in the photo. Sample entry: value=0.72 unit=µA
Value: value=37 unit=µA
